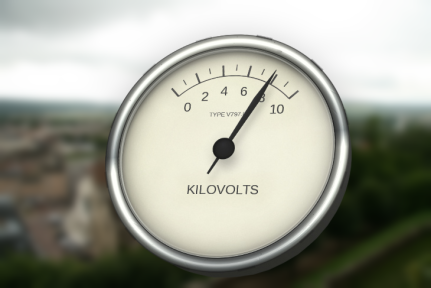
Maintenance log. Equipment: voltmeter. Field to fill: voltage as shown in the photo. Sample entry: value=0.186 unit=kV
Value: value=8 unit=kV
